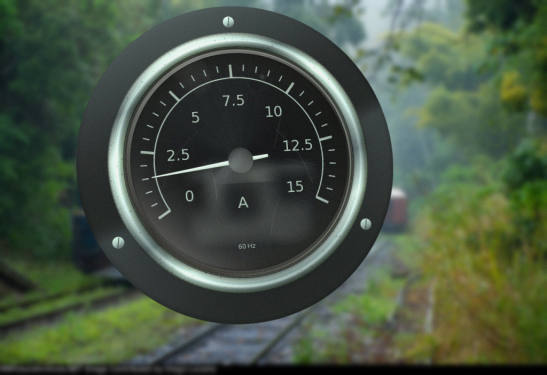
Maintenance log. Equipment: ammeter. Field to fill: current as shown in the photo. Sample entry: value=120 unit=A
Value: value=1.5 unit=A
